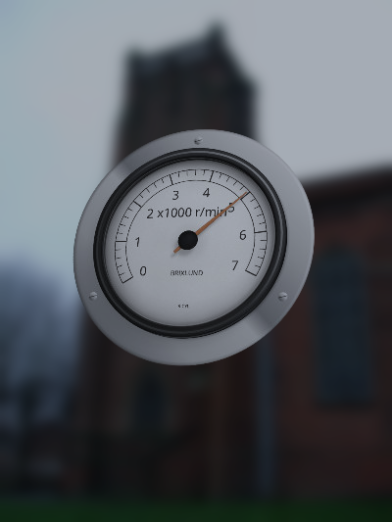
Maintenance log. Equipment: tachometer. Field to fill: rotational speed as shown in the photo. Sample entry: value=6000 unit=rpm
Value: value=5000 unit=rpm
